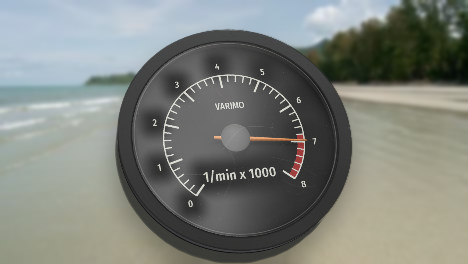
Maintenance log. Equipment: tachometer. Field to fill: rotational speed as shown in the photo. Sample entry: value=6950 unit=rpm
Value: value=7000 unit=rpm
